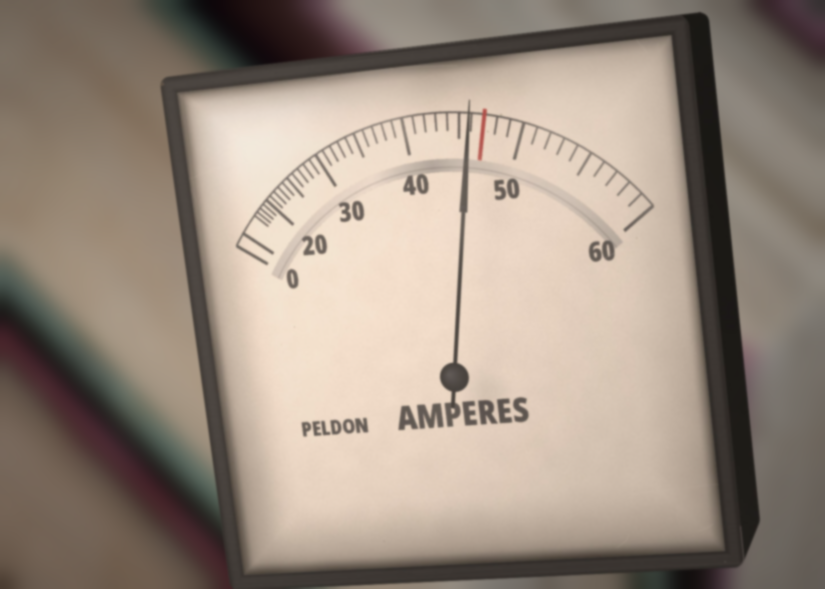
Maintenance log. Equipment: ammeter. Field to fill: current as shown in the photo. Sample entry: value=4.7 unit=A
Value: value=46 unit=A
